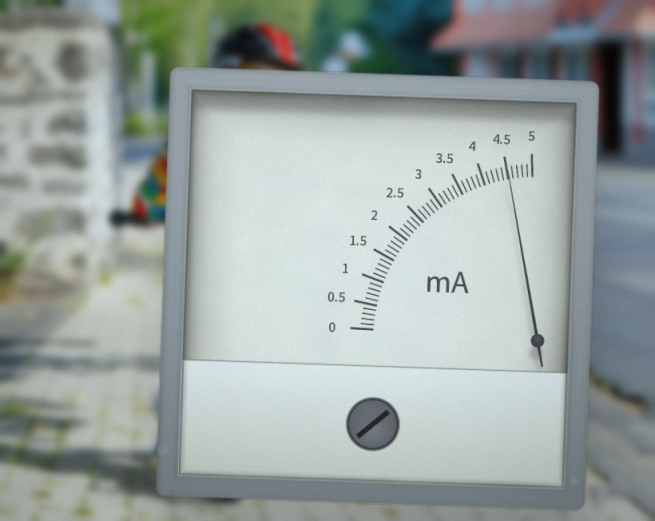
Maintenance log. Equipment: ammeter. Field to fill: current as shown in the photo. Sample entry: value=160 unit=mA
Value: value=4.5 unit=mA
